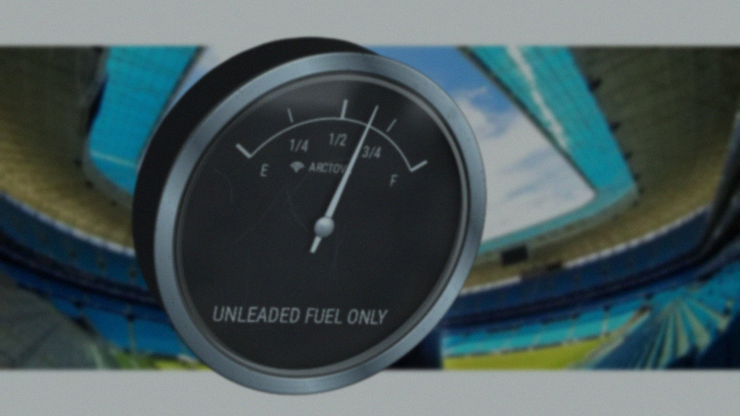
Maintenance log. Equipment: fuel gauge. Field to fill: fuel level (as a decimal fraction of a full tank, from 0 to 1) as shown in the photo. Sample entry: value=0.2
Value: value=0.625
